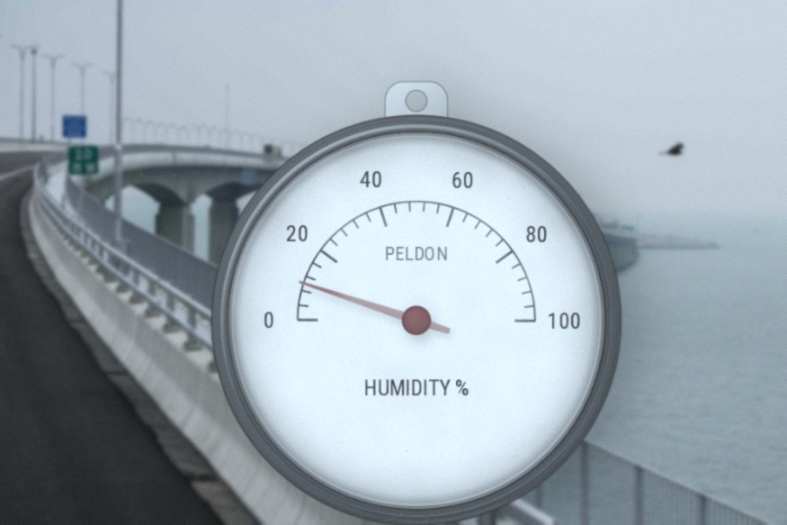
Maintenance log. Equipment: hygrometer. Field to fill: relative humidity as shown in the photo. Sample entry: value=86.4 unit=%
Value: value=10 unit=%
